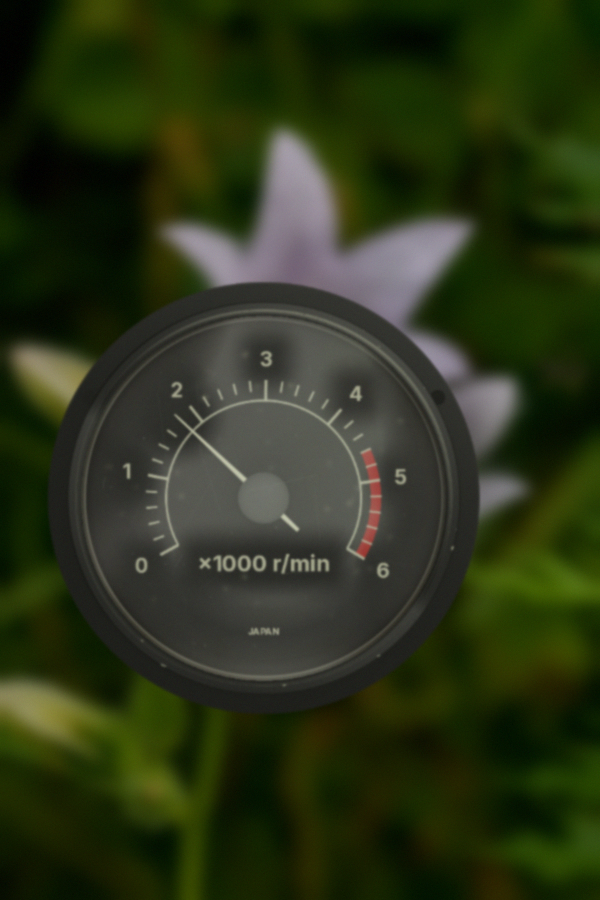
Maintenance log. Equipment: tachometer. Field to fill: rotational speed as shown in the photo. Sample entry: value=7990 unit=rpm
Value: value=1800 unit=rpm
